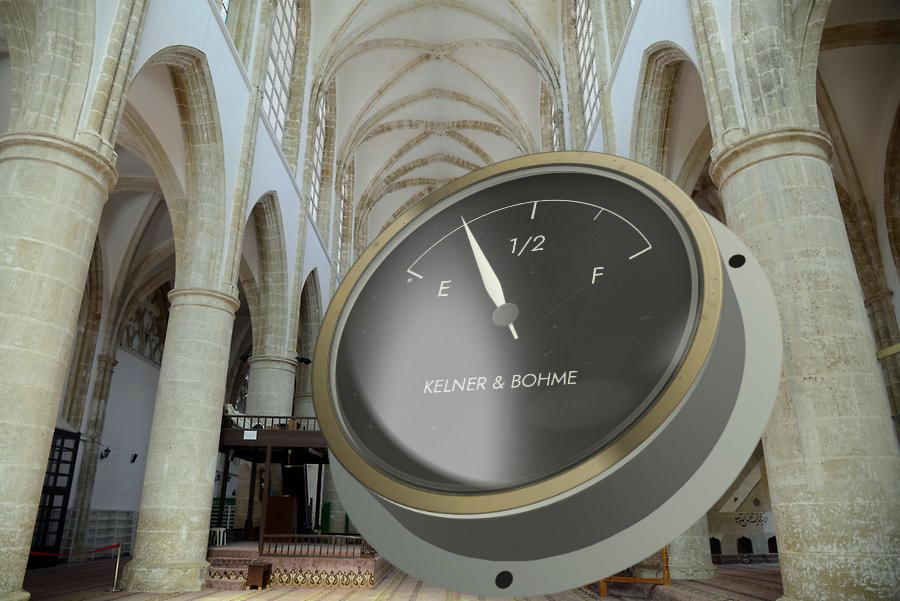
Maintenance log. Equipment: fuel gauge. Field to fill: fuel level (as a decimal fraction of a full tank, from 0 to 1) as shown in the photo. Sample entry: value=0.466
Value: value=0.25
